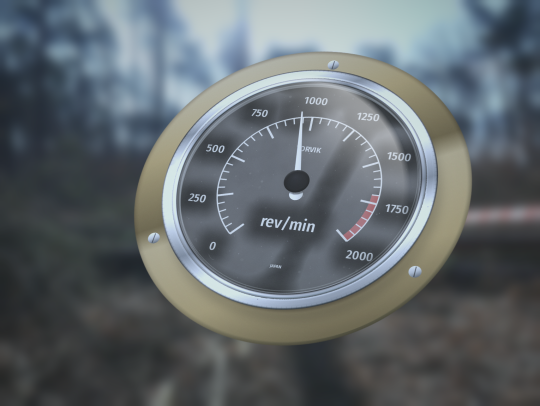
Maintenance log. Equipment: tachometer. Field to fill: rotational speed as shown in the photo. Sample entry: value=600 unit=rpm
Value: value=950 unit=rpm
